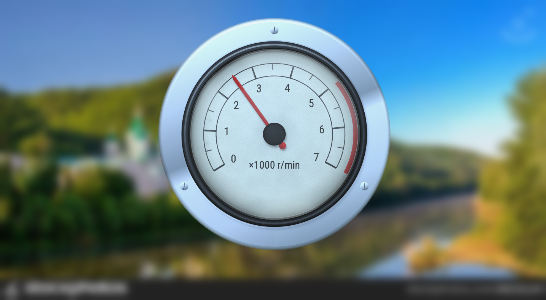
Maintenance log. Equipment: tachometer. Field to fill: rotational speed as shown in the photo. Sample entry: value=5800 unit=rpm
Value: value=2500 unit=rpm
